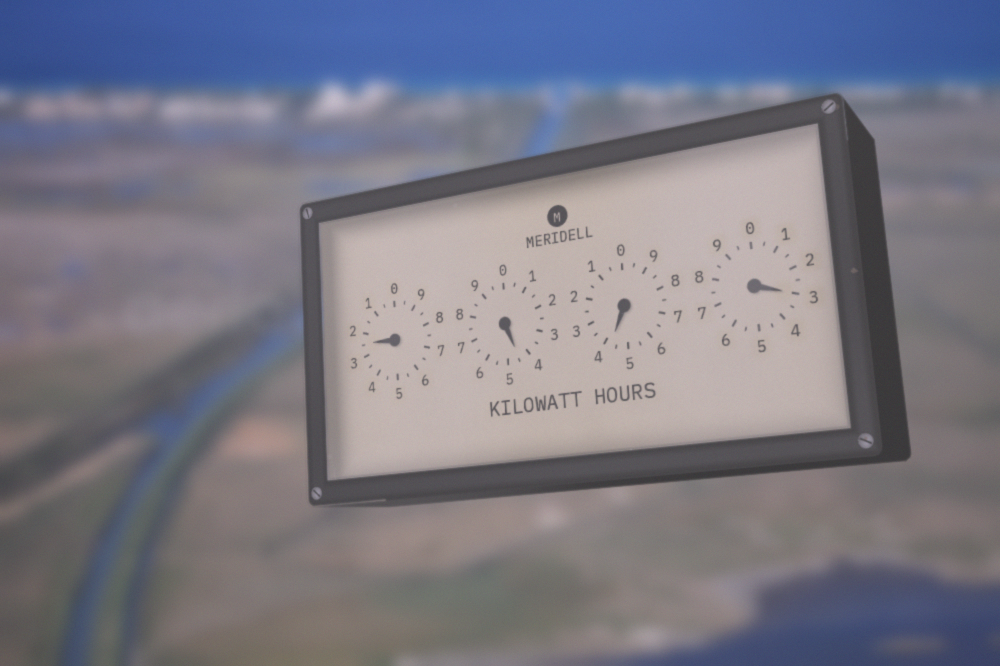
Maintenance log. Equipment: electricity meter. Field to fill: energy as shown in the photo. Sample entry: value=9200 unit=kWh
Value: value=2443 unit=kWh
